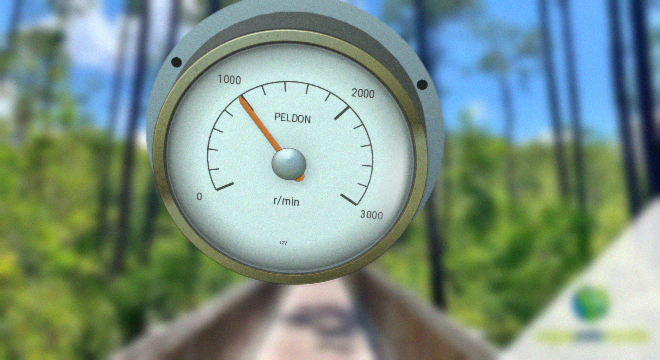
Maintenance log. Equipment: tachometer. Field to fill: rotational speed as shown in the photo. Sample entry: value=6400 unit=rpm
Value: value=1000 unit=rpm
